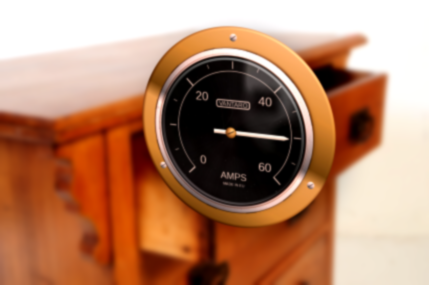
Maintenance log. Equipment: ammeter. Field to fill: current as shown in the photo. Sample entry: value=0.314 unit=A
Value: value=50 unit=A
